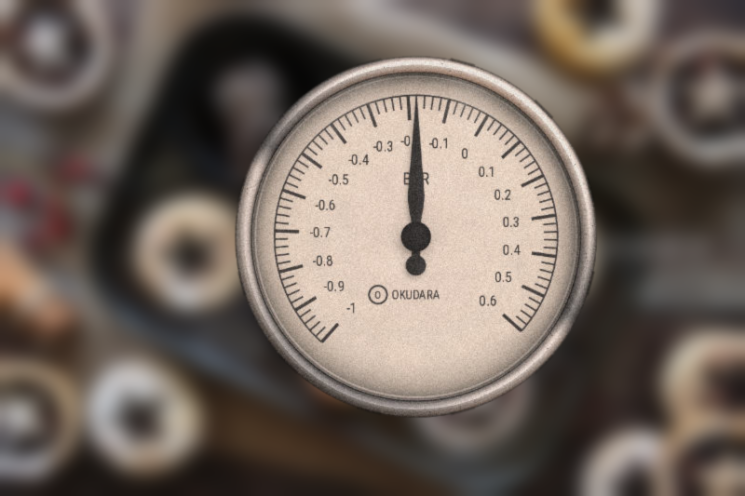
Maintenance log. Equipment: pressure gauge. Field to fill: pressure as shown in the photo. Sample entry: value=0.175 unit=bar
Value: value=-0.18 unit=bar
